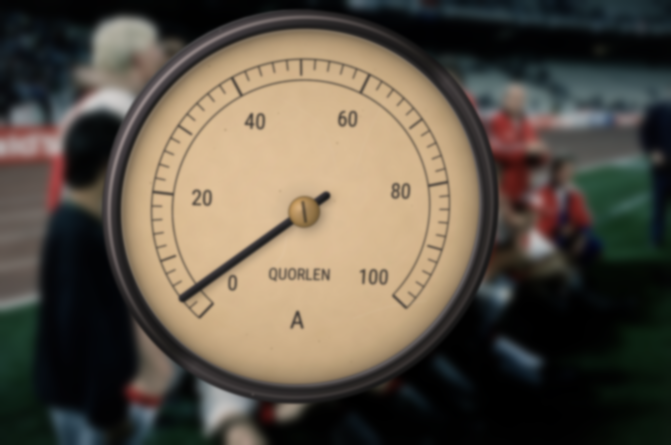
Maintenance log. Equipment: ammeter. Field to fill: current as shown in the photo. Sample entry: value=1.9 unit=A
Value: value=4 unit=A
